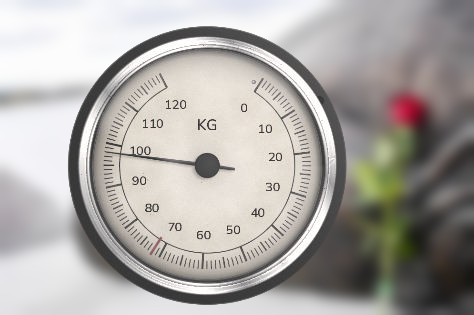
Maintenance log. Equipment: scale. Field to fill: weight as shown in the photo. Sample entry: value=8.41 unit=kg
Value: value=98 unit=kg
